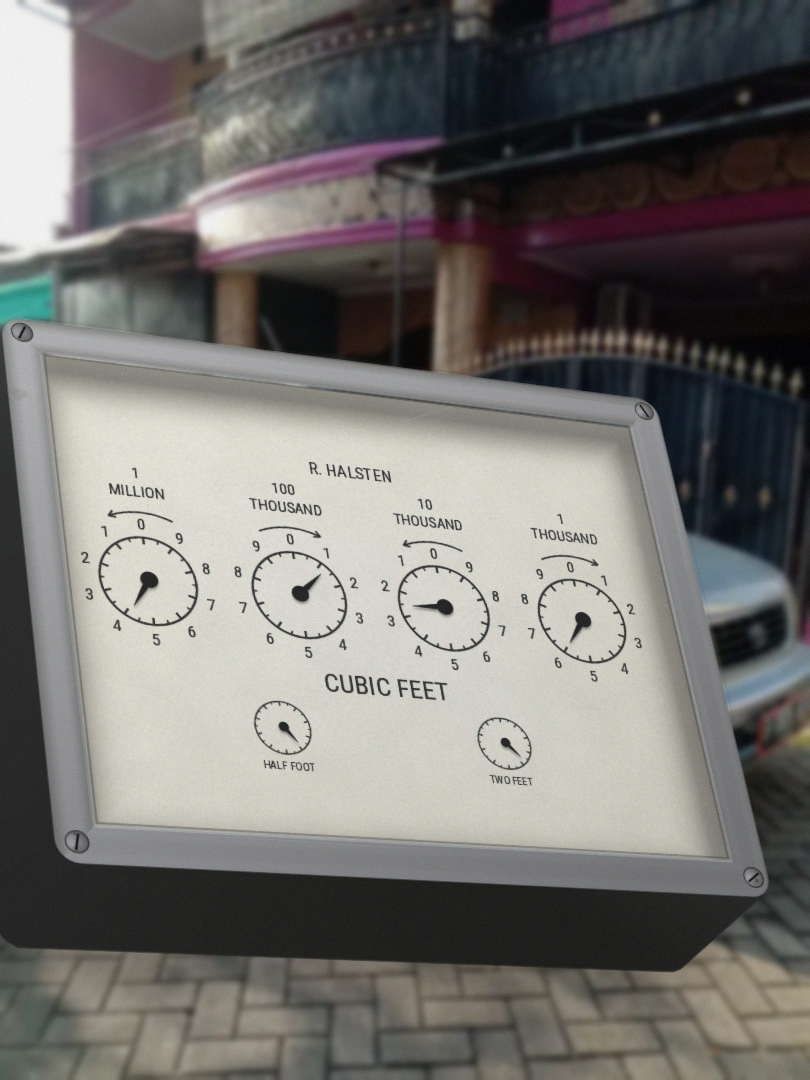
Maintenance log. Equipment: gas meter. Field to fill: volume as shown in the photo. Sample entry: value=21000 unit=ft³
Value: value=412600 unit=ft³
